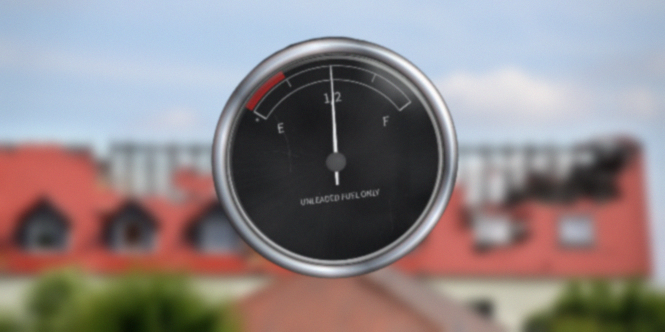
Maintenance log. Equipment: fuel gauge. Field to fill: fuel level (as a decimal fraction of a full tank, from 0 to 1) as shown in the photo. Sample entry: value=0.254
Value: value=0.5
